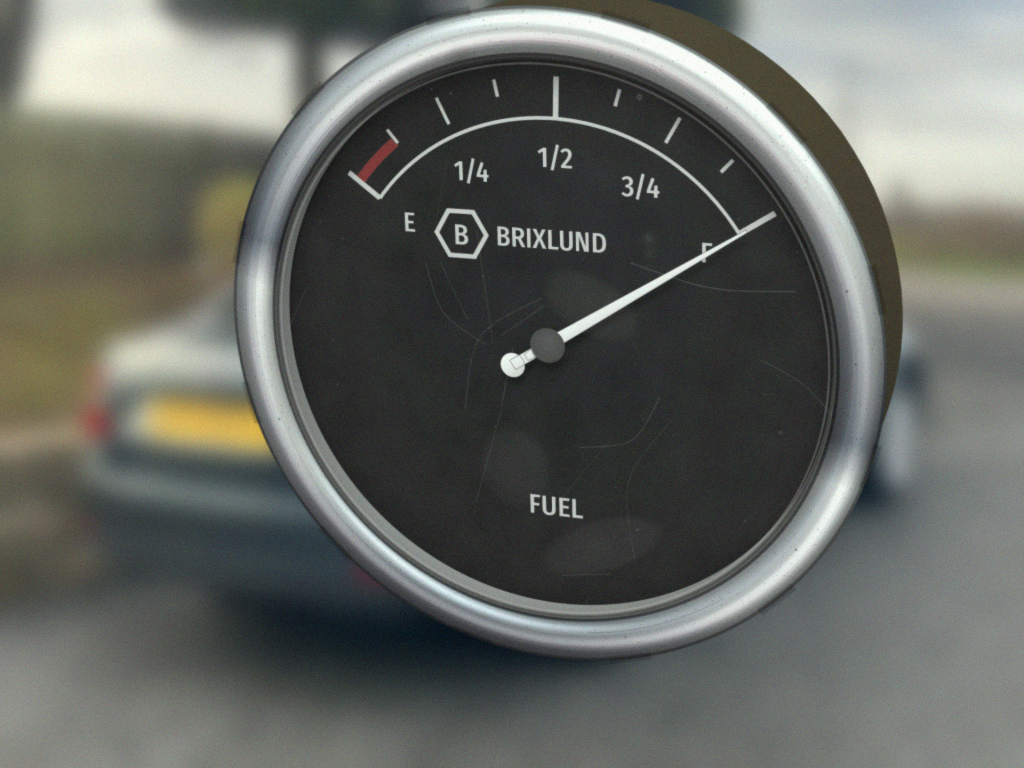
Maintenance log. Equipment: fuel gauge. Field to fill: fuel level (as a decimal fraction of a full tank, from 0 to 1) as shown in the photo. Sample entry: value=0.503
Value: value=1
